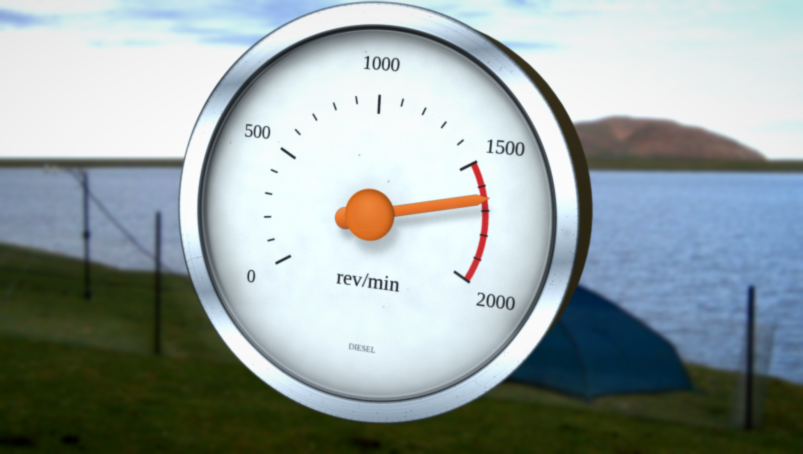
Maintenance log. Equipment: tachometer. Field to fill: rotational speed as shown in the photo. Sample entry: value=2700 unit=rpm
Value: value=1650 unit=rpm
